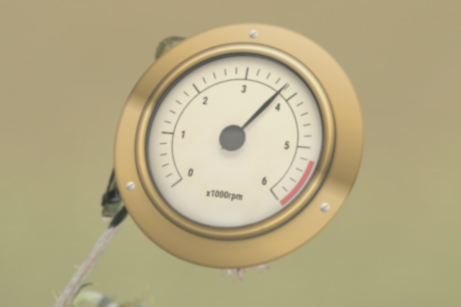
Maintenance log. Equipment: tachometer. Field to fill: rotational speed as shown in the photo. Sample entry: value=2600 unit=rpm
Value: value=3800 unit=rpm
